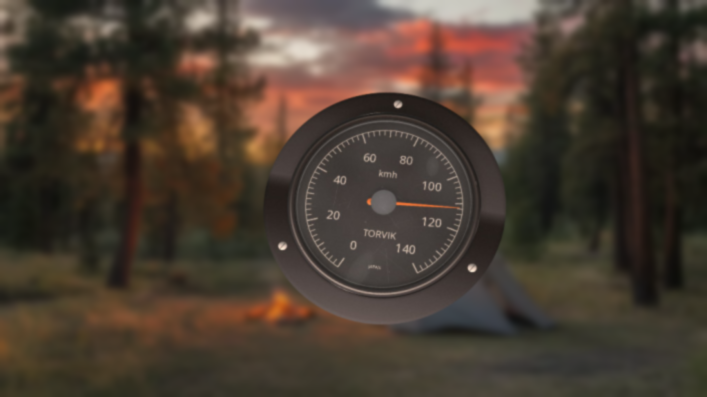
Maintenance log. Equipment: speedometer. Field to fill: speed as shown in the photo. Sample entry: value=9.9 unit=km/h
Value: value=112 unit=km/h
